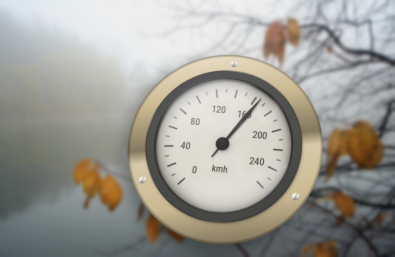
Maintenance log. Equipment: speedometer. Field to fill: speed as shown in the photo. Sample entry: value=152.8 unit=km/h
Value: value=165 unit=km/h
